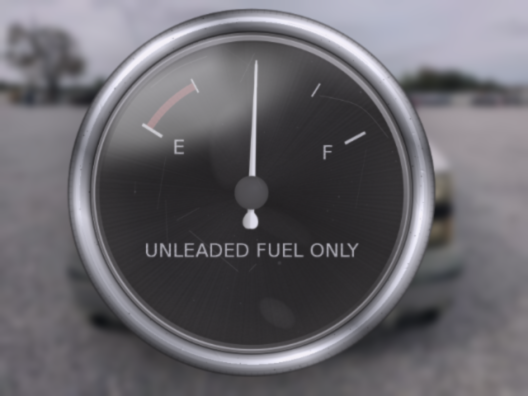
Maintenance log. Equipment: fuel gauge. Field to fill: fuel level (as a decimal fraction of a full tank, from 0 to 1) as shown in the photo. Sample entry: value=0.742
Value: value=0.5
